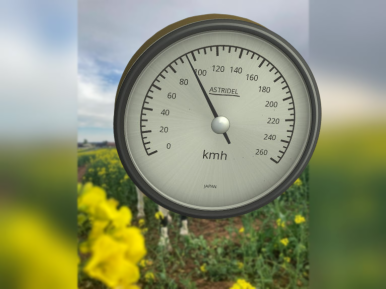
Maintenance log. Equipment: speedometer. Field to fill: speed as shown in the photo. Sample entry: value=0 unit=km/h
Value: value=95 unit=km/h
